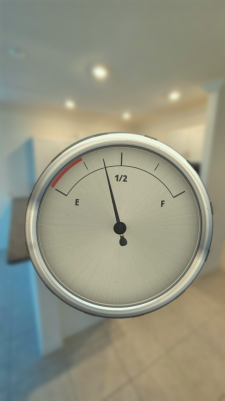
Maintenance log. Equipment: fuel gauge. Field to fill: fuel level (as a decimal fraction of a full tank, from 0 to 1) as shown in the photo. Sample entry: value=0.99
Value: value=0.375
